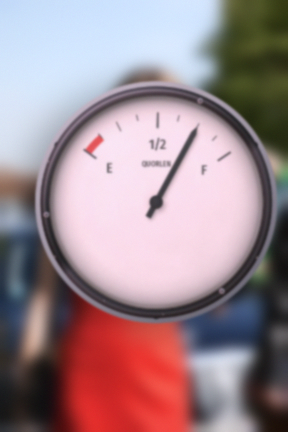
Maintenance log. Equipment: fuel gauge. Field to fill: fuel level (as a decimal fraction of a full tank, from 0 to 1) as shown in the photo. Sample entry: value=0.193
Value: value=0.75
